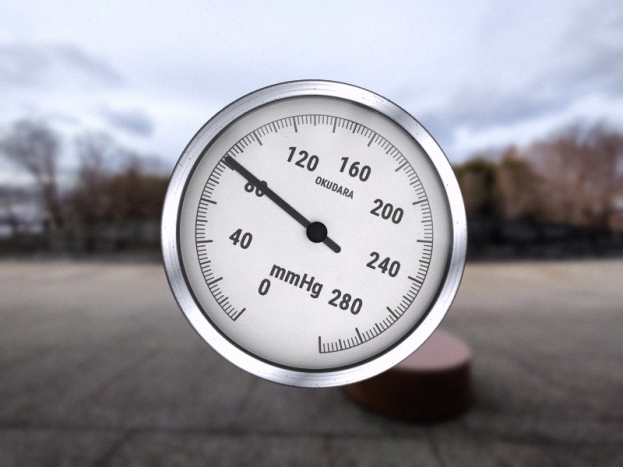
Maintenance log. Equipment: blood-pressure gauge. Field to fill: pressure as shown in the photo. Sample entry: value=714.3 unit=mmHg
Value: value=82 unit=mmHg
